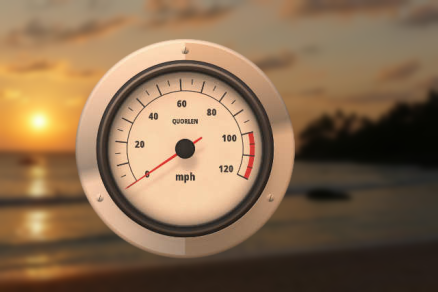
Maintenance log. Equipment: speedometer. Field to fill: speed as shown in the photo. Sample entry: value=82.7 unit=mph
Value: value=0 unit=mph
